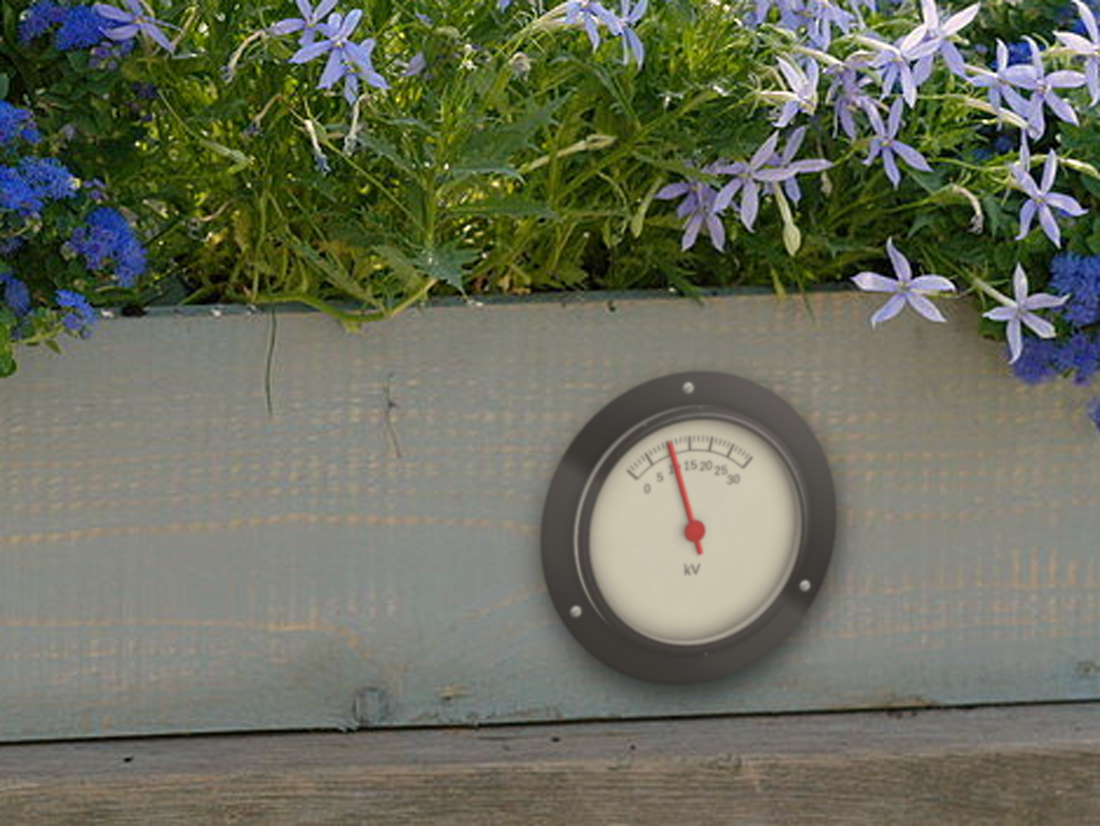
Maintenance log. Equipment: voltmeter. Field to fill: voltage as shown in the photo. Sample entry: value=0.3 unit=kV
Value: value=10 unit=kV
